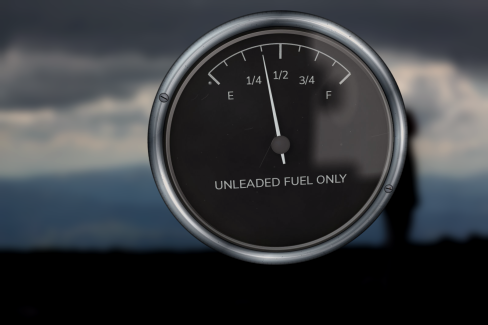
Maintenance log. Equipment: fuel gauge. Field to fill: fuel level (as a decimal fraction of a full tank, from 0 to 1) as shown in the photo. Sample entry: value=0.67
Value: value=0.375
